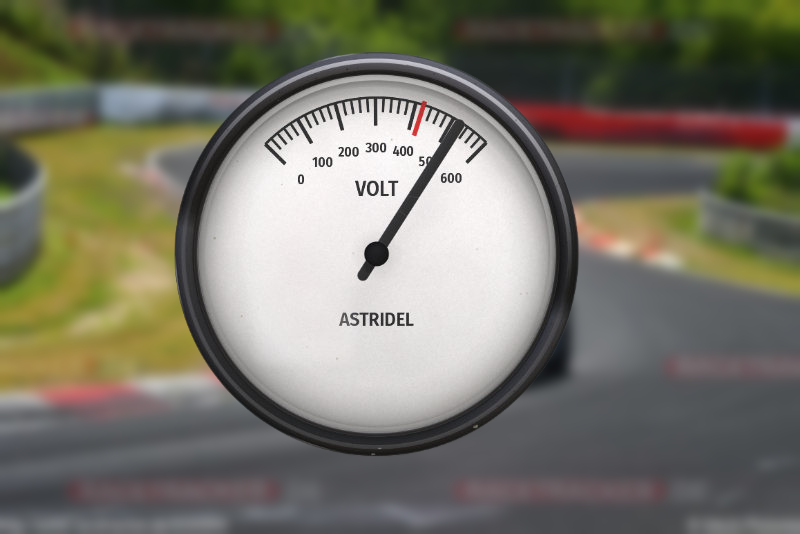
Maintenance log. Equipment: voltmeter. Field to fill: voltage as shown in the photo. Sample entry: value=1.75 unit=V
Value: value=520 unit=V
